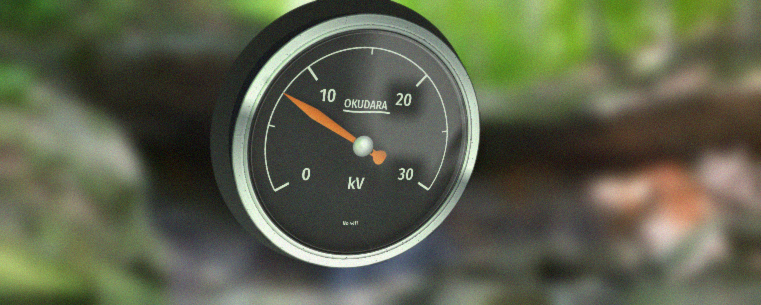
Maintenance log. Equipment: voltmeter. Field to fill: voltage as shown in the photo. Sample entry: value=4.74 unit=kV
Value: value=7.5 unit=kV
